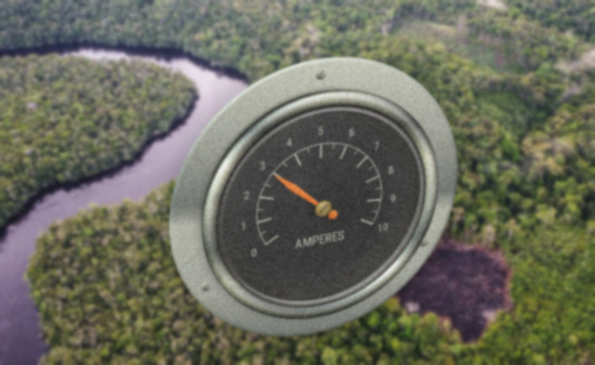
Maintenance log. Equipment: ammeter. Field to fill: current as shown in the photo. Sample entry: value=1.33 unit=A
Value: value=3 unit=A
